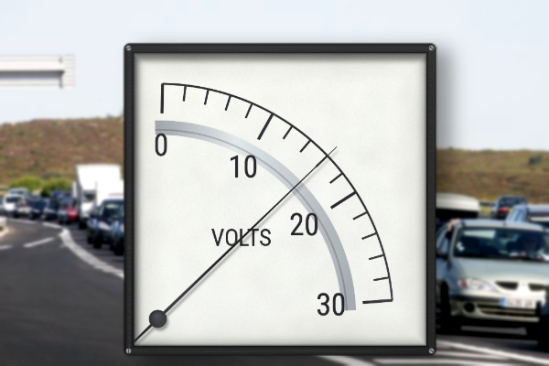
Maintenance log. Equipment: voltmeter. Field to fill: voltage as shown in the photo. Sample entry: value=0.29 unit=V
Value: value=16 unit=V
